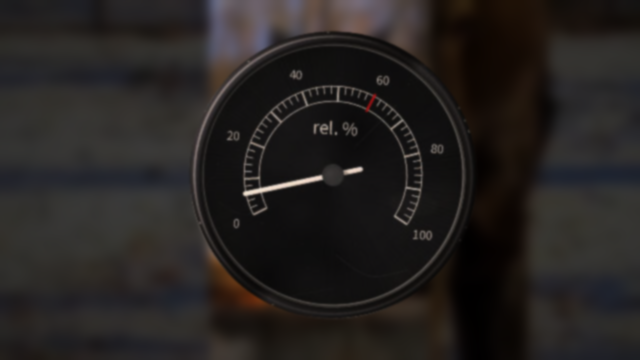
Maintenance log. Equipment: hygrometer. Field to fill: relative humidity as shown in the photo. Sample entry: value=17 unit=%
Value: value=6 unit=%
